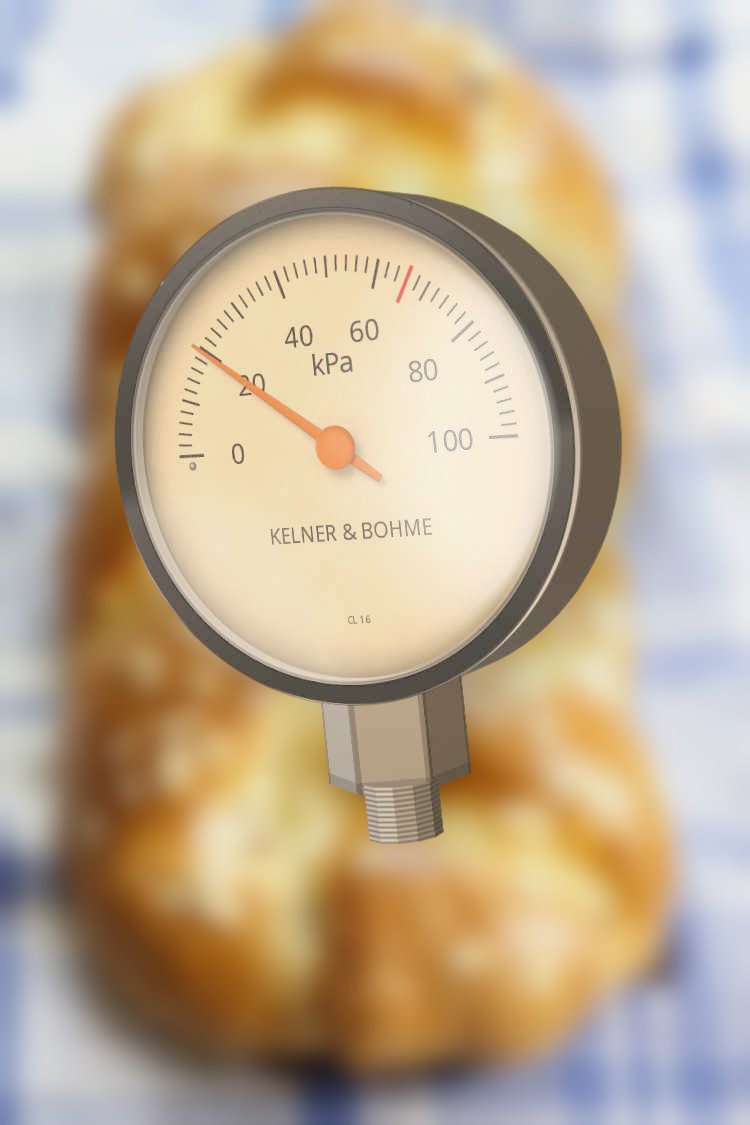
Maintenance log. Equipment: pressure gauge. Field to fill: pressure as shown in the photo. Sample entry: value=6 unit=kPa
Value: value=20 unit=kPa
